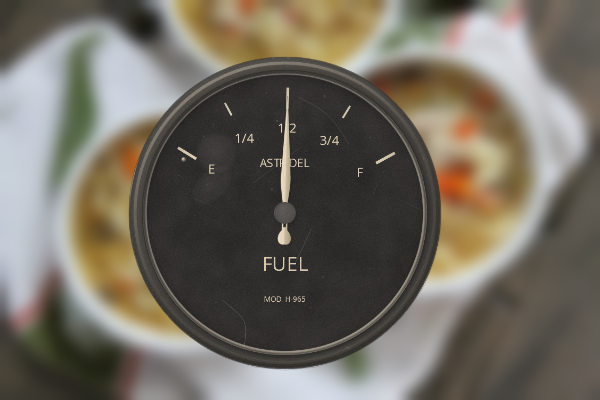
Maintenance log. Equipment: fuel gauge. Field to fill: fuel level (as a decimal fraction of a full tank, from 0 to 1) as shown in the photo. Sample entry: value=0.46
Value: value=0.5
